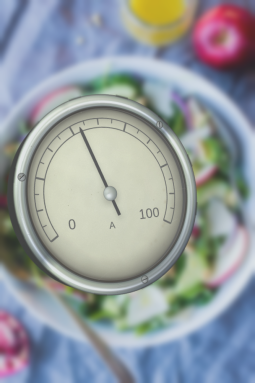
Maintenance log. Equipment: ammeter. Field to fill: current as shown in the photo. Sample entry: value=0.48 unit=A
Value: value=42.5 unit=A
